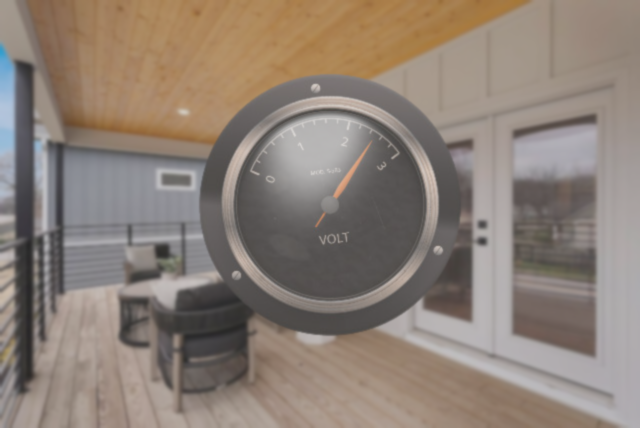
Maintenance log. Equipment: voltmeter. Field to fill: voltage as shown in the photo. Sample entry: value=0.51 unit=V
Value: value=2.5 unit=V
